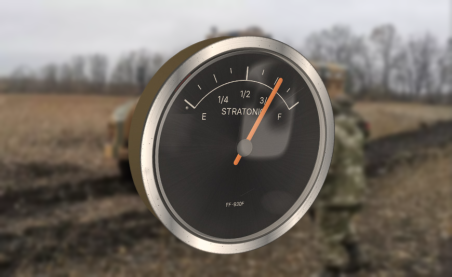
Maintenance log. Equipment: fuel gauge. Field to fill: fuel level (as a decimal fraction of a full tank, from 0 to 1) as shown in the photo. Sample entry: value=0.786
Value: value=0.75
